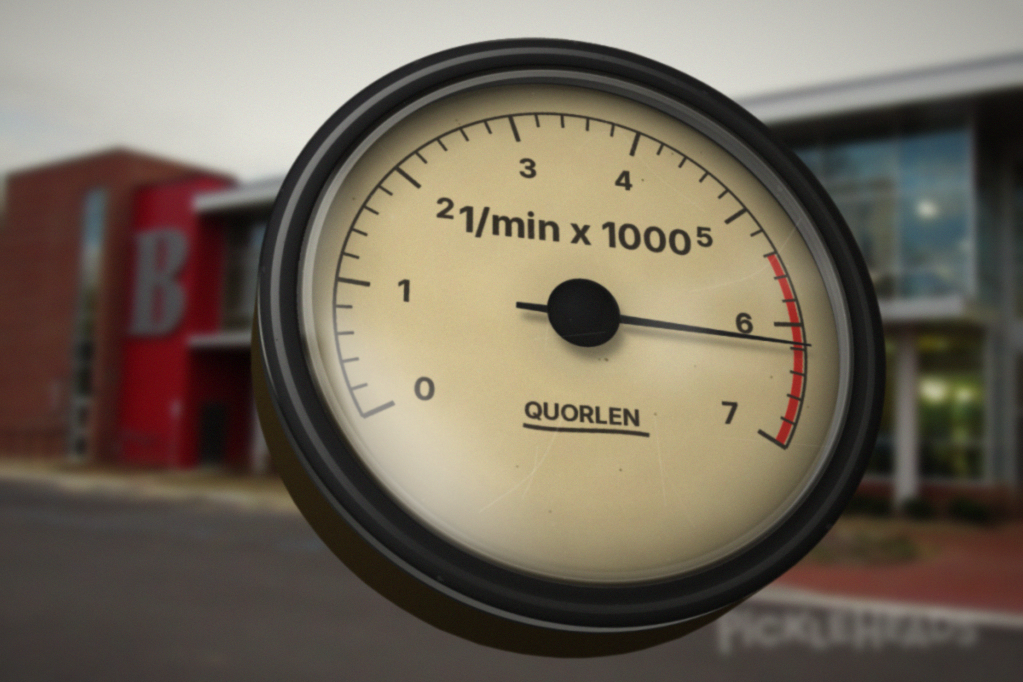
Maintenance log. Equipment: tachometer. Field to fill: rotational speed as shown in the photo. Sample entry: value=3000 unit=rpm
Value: value=6200 unit=rpm
